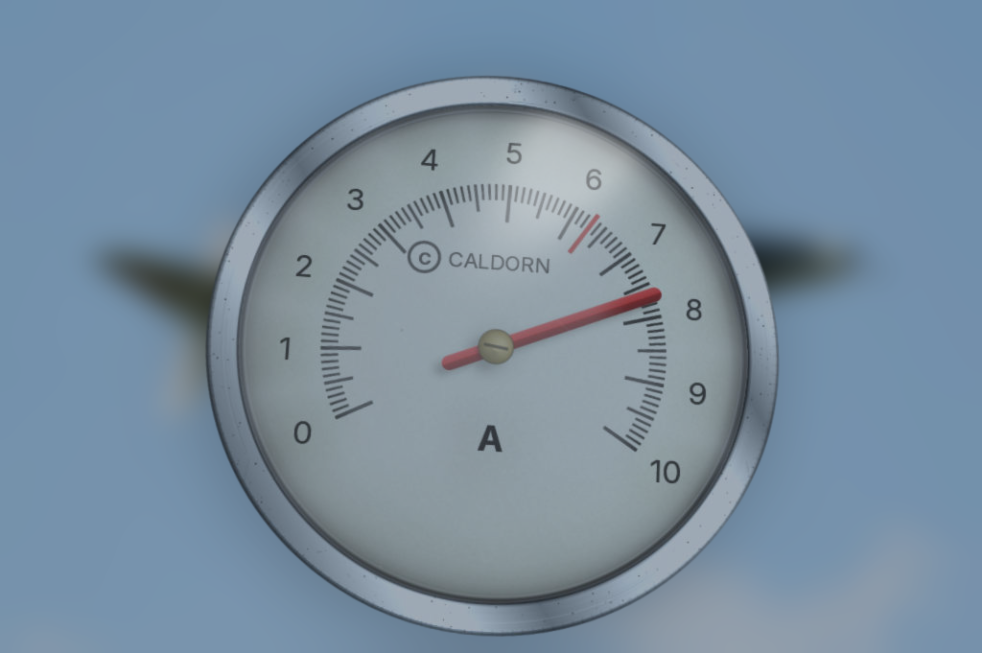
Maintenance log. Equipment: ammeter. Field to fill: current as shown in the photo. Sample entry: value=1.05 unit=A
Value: value=7.7 unit=A
